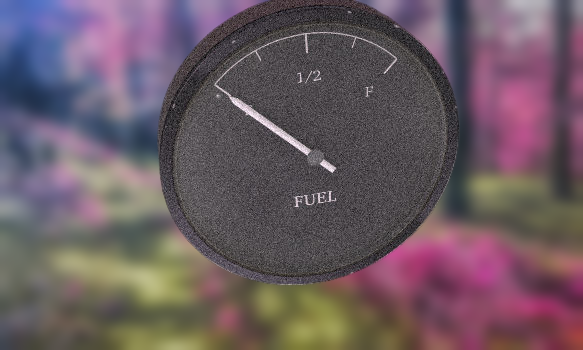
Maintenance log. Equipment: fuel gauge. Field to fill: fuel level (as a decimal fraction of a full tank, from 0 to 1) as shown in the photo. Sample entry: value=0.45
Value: value=0
